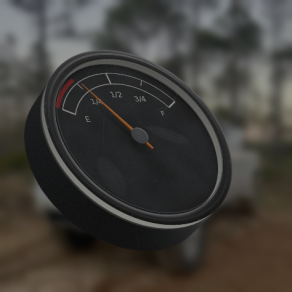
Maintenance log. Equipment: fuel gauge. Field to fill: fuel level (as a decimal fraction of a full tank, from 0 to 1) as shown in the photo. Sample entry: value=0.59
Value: value=0.25
